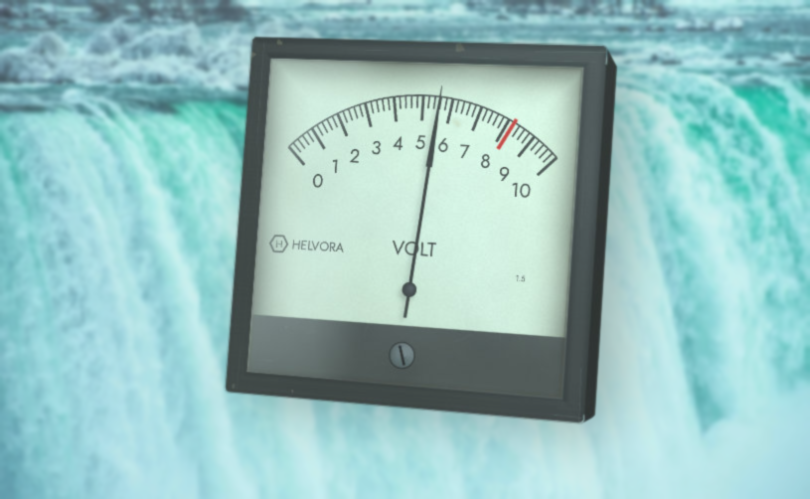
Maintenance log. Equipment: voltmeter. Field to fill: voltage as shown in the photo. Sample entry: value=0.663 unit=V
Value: value=5.6 unit=V
